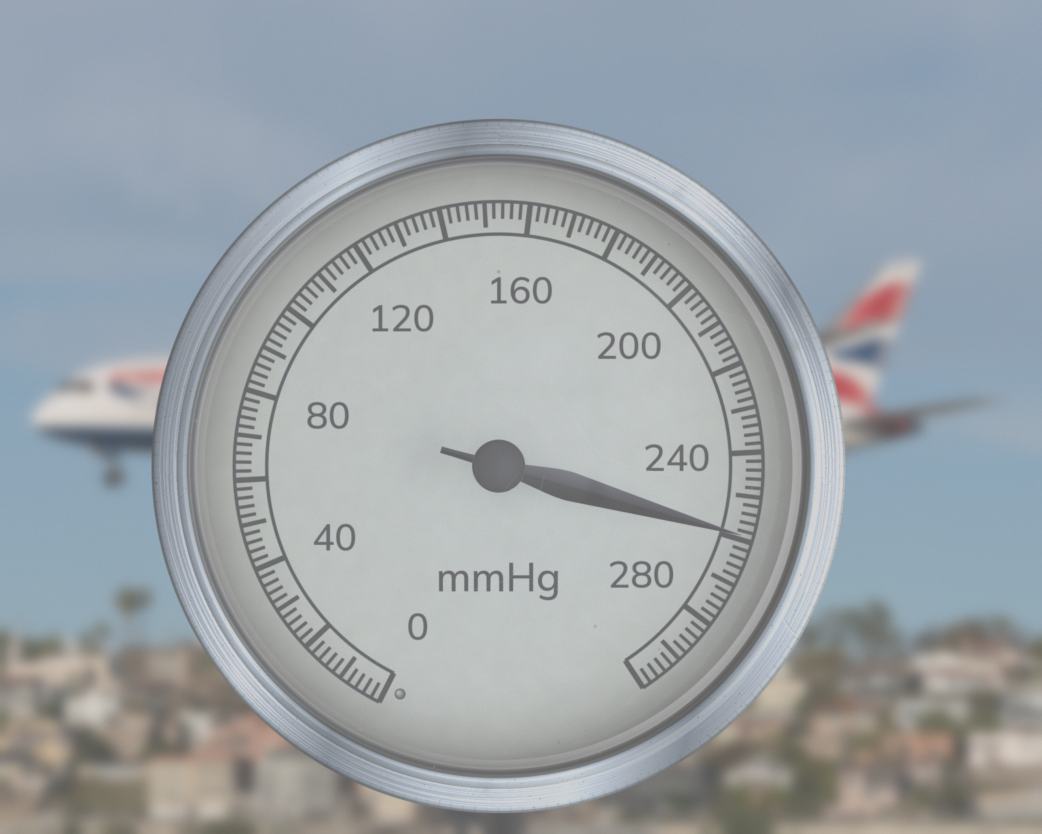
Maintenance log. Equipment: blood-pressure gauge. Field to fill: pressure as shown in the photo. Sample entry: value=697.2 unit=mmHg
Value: value=259 unit=mmHg
